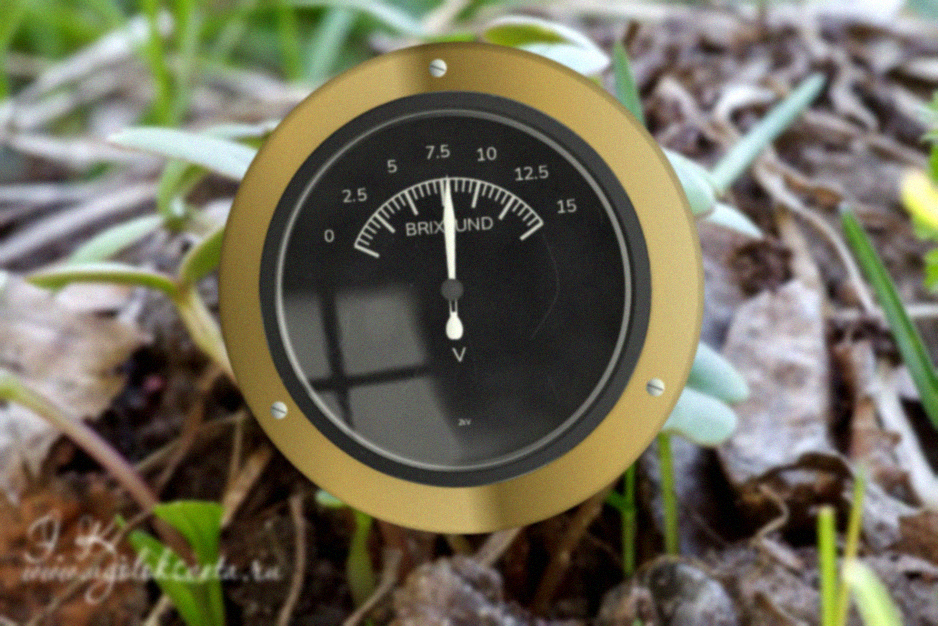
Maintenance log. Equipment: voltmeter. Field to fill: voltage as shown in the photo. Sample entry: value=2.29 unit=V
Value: value=8 unit=V
